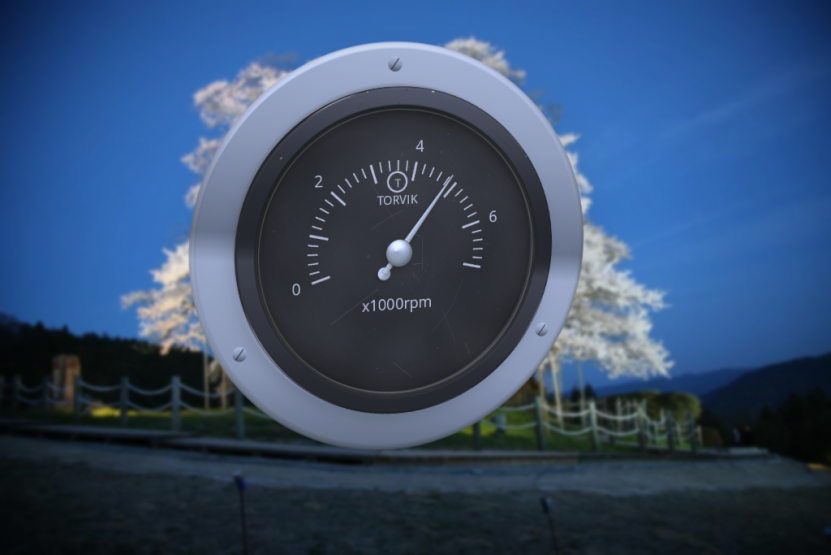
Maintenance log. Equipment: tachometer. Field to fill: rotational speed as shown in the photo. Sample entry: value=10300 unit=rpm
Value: value=4800 unit=rpm
